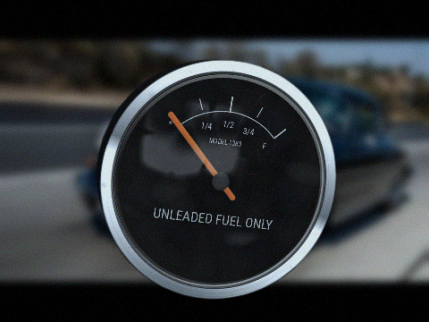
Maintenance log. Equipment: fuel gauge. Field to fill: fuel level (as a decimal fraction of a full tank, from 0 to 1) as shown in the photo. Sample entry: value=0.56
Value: value=0
